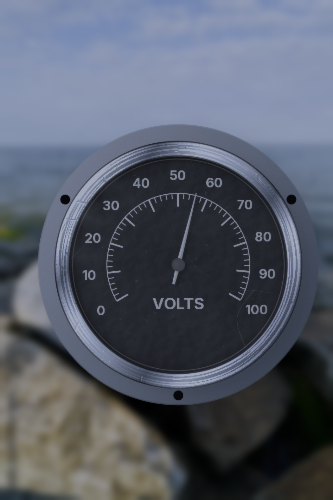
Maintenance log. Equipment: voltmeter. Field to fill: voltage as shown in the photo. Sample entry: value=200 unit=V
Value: value=56 unit=V
